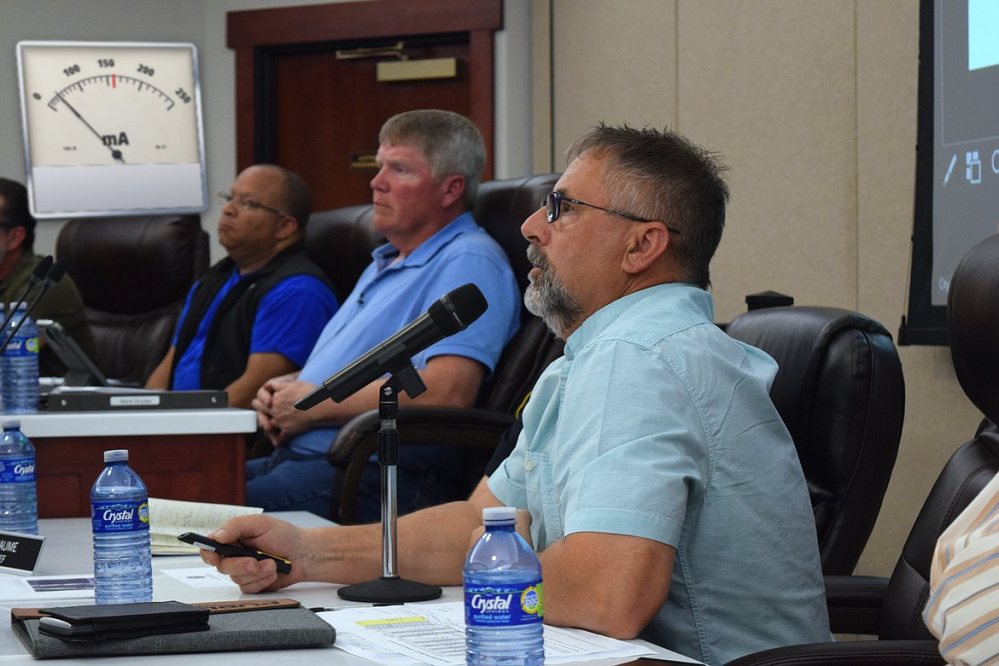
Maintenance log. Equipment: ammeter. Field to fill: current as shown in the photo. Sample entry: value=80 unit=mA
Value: value=50 unit=mA
